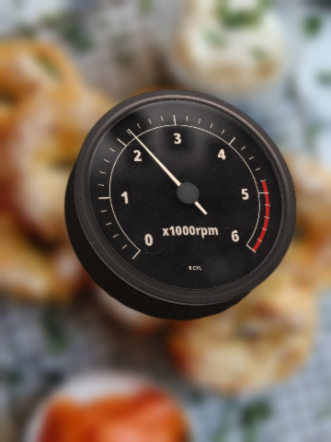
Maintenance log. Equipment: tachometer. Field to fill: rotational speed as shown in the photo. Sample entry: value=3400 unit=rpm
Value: value=2200 unit=rpm
